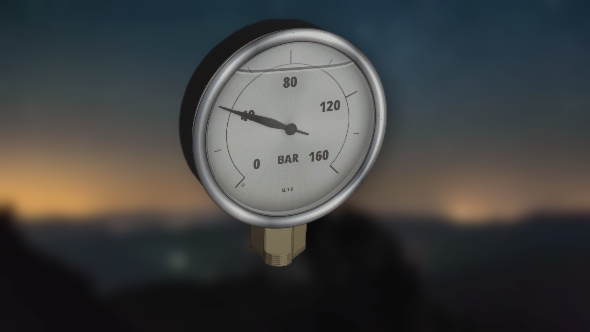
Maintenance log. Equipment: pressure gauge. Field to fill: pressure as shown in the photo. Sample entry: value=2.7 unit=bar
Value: value=40 unit=bar
